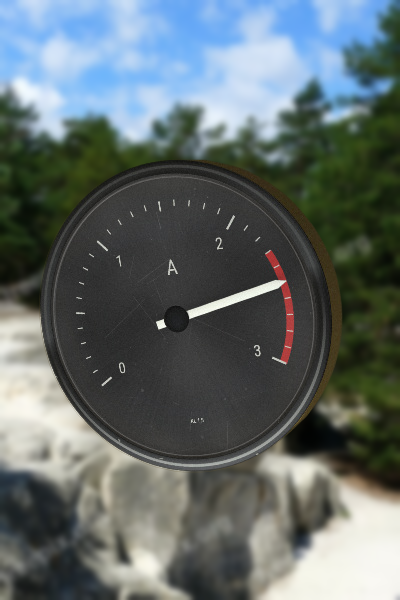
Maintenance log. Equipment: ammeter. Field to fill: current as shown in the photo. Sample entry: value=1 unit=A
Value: value=2.5 unit=A
